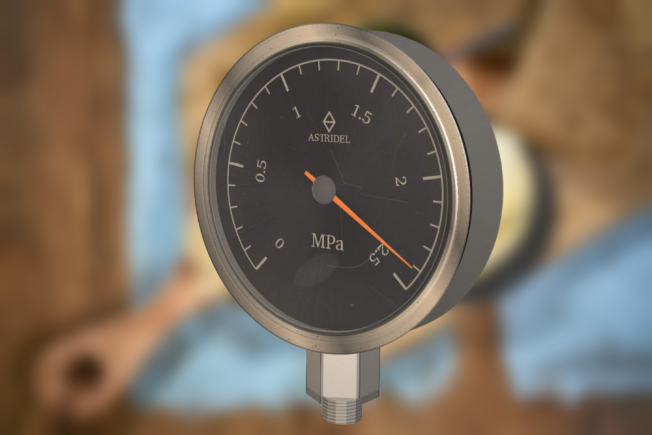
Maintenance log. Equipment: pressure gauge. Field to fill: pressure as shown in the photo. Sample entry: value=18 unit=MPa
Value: value=2.4 unit=MPa
